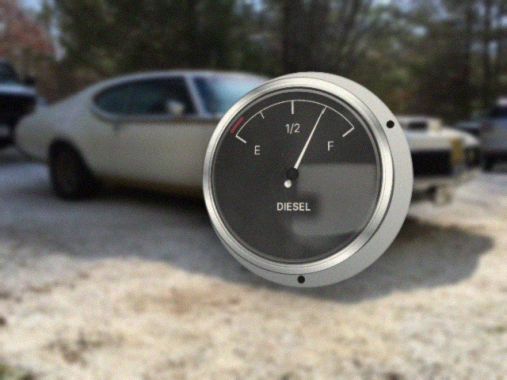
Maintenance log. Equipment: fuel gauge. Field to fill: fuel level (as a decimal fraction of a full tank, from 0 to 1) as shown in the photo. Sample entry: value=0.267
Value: value=0.75
